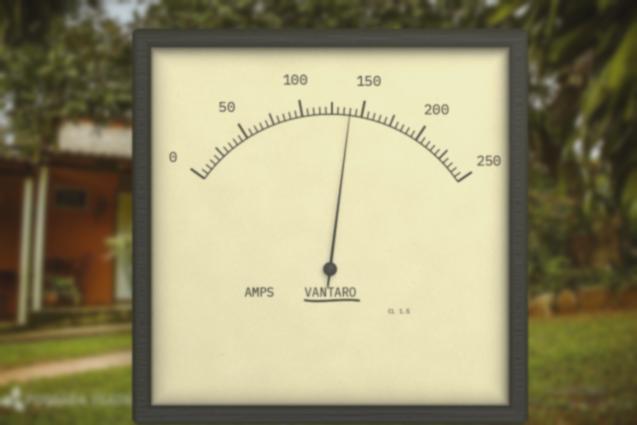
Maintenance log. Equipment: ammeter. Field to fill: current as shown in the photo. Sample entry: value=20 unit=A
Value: value=140 unit=A
